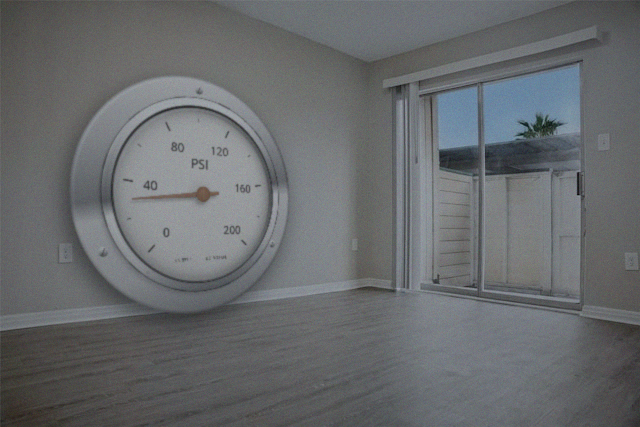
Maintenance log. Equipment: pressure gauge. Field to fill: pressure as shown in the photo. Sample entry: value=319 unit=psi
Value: value=30 unit=psi
